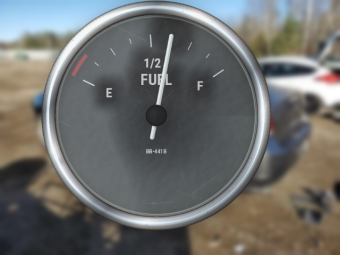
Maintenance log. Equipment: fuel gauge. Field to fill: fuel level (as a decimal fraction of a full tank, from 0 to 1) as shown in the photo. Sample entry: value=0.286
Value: value=0.625
